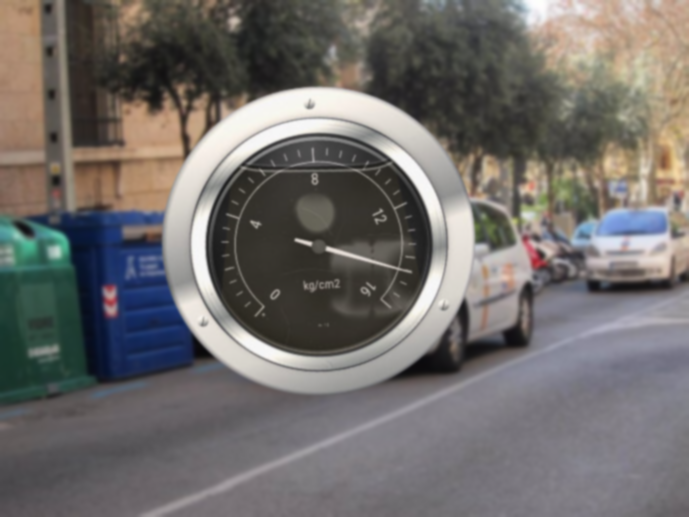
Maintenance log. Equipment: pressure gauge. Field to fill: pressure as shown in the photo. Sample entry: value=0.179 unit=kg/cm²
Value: value=14.5 unit=kg/cm²
